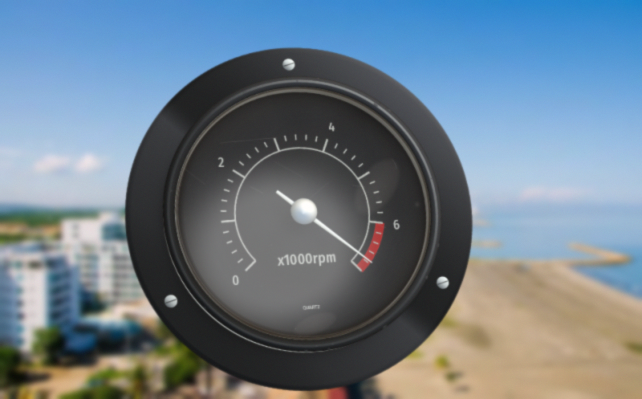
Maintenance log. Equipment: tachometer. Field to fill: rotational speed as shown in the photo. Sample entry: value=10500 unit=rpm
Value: value=6800 unit=rpm
